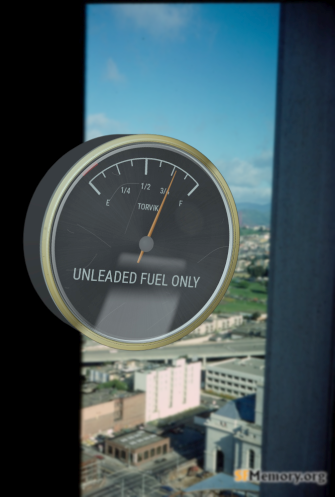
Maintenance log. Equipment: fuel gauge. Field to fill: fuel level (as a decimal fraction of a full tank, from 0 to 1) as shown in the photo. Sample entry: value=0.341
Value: value=0.75
